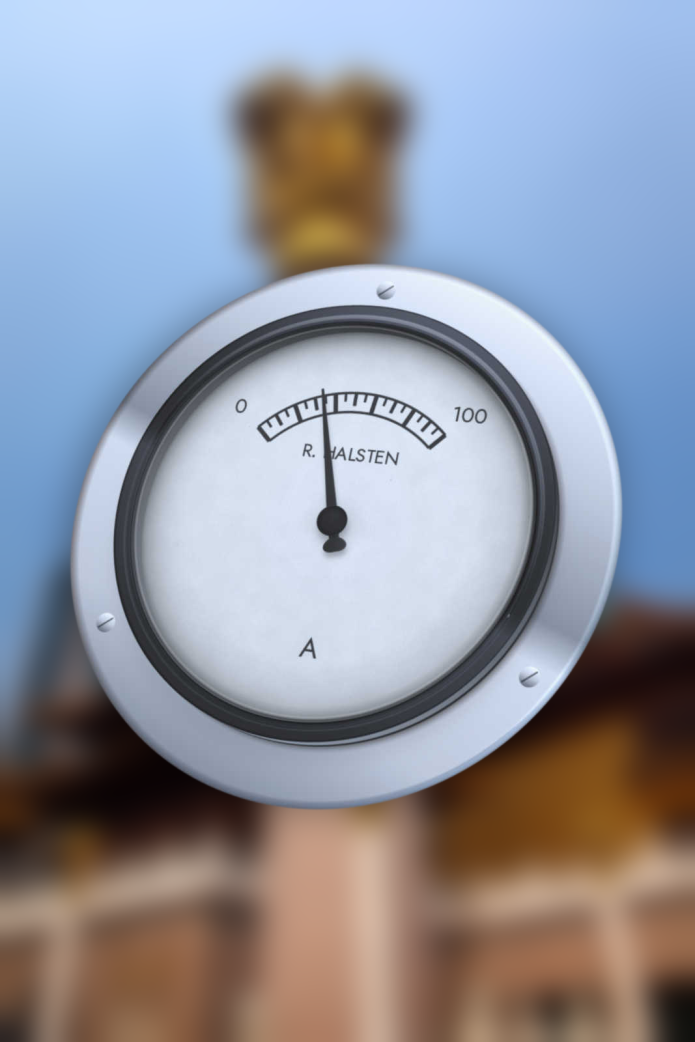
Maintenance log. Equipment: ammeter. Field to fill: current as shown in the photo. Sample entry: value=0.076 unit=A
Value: value=35 unit=A
